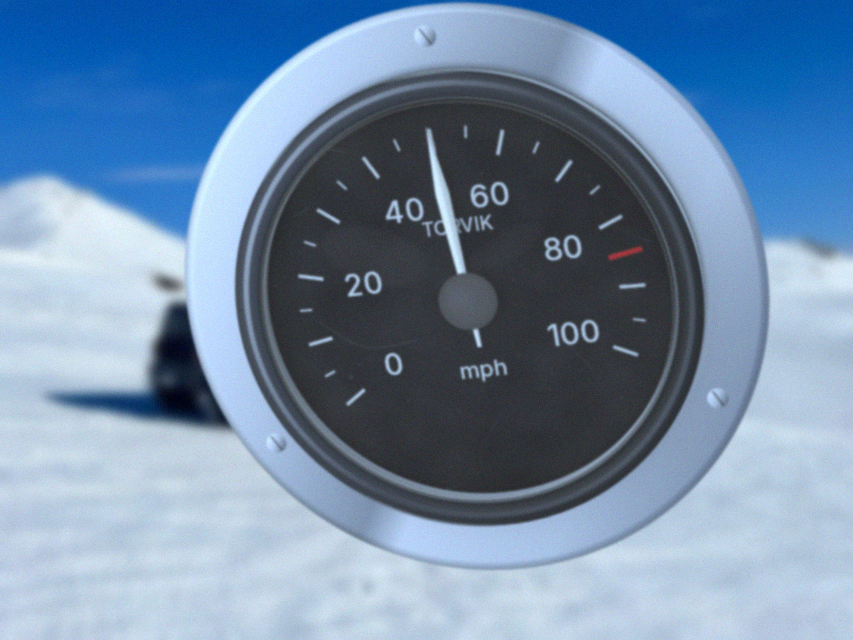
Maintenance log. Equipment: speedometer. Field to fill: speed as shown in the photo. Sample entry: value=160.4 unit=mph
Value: value=50 unit=mph
